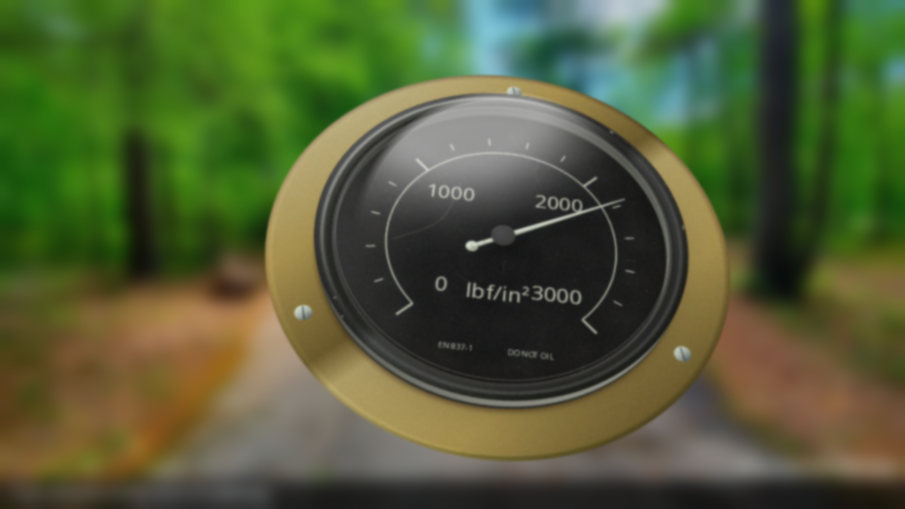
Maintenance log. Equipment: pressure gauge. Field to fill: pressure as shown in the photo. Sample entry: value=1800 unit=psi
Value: value=2200 unit=psi
